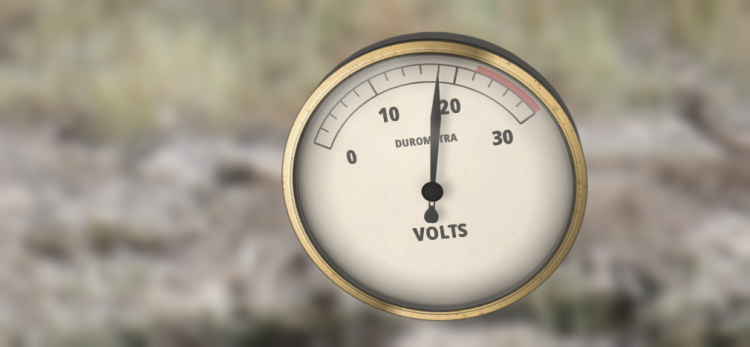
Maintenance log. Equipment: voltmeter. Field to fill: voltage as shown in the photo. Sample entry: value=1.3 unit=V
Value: value=18 unit=V
